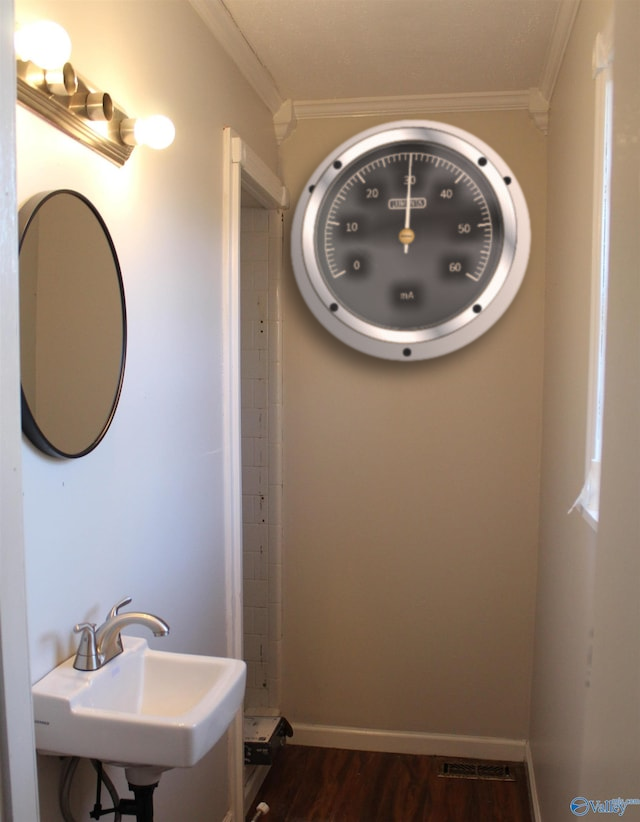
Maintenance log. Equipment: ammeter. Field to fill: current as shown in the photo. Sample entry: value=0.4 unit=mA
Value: value=30 unit=mA
